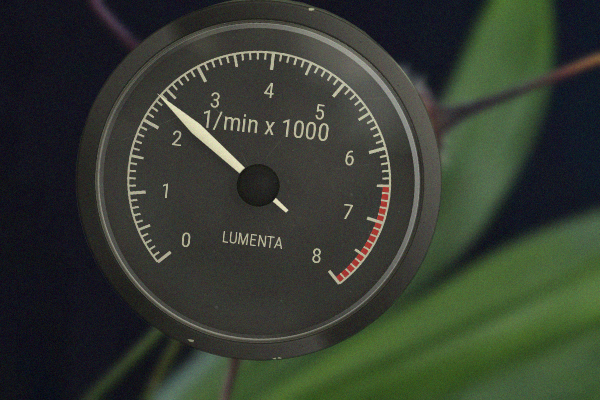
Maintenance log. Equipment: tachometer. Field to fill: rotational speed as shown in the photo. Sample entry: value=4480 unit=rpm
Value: value=2400 unit=rpm
